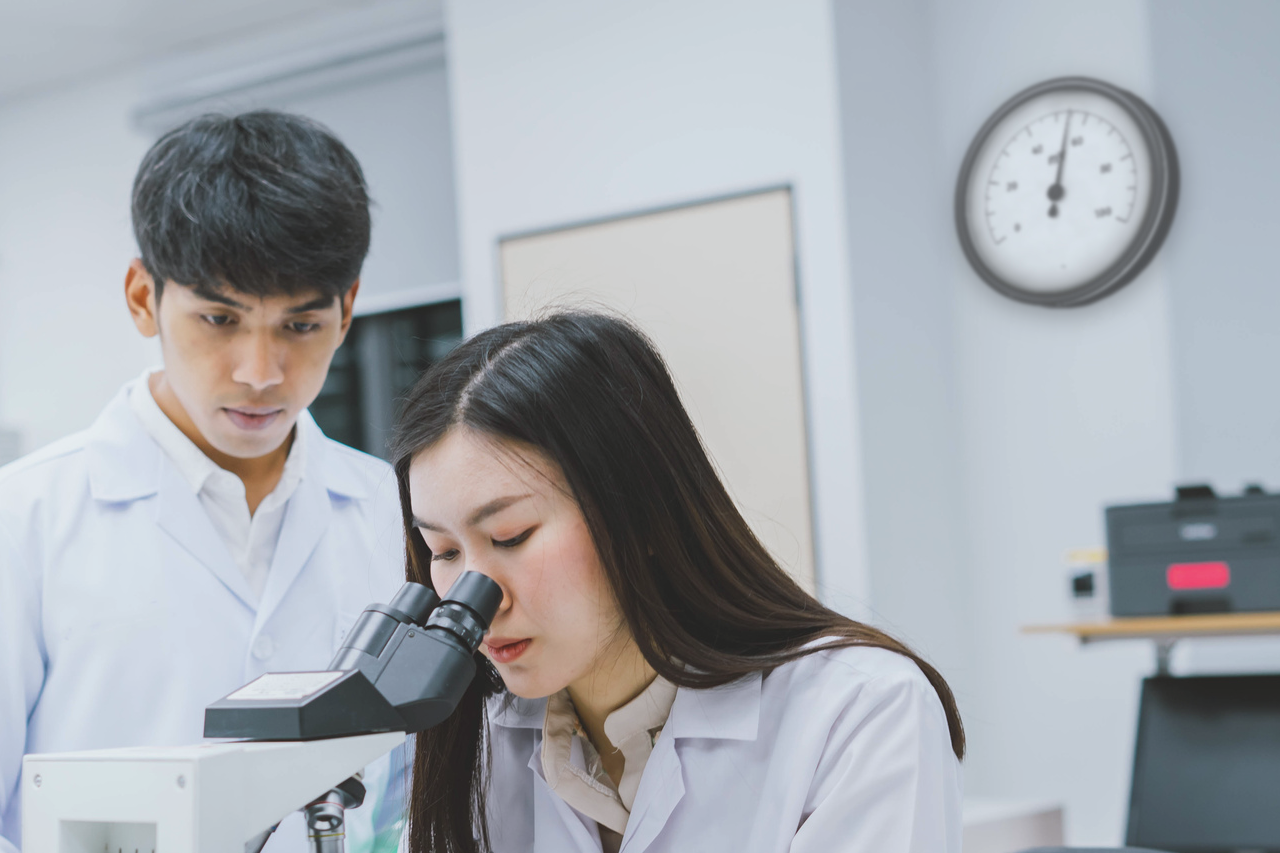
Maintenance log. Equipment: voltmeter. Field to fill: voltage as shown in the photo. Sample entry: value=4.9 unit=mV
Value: value=55 unit=mV
